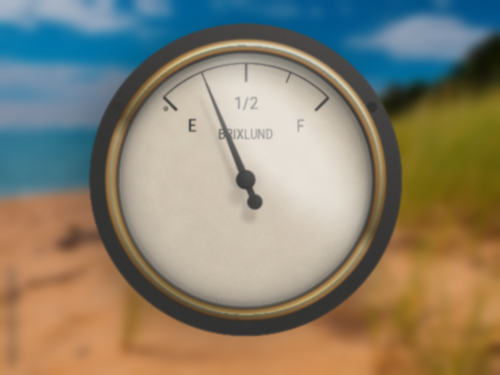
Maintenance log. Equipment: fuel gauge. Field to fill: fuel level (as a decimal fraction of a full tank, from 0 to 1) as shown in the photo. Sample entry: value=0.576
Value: value=0.25
